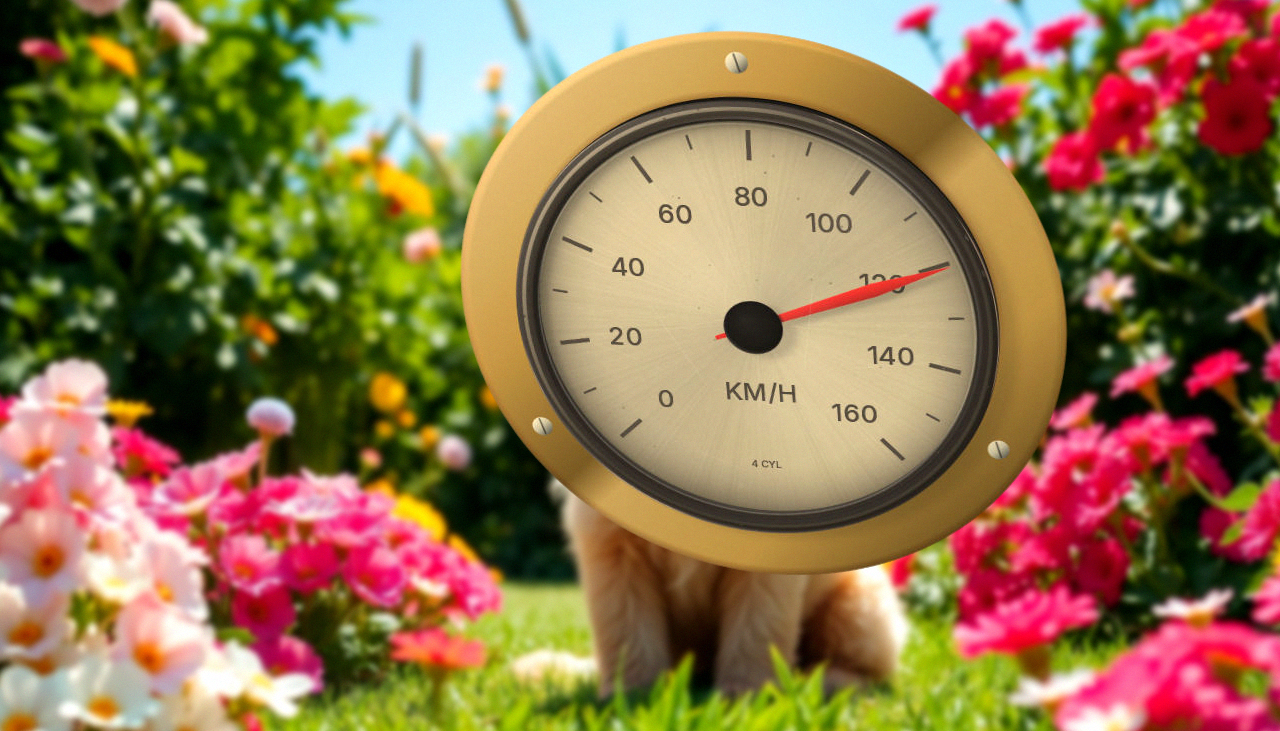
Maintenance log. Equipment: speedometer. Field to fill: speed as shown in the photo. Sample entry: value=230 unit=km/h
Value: value=120 unit=km/h
